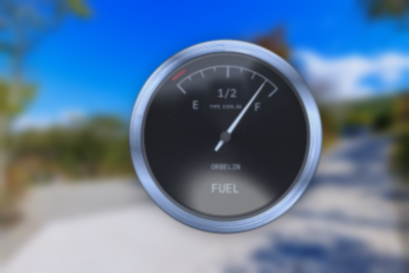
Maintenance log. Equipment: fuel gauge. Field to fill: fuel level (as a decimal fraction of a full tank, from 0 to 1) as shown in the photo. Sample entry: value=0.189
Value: value=0.875
